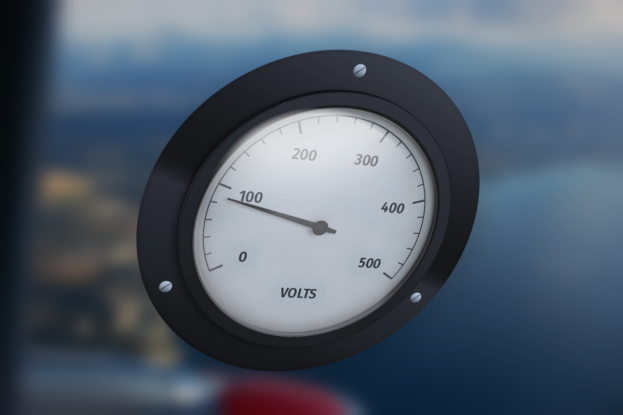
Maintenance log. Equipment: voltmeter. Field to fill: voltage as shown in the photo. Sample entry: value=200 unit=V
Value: value=90 unit=V
